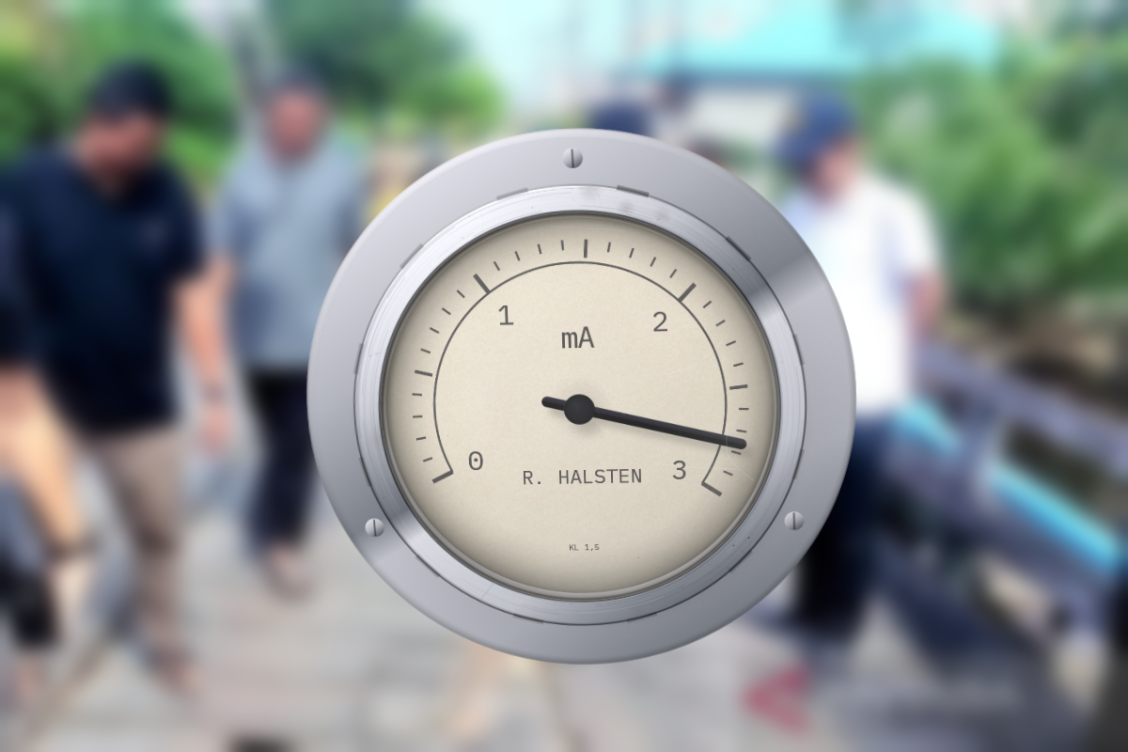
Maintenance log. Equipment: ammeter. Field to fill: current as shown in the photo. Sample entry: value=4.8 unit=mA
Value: value=2.75 unit=mA
